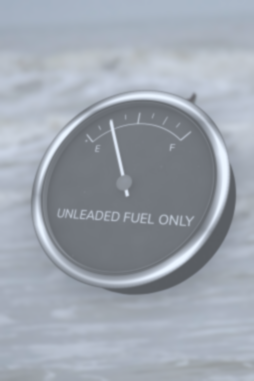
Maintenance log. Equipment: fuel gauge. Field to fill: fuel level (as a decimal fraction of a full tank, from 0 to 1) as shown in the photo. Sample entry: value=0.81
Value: value=0.25
